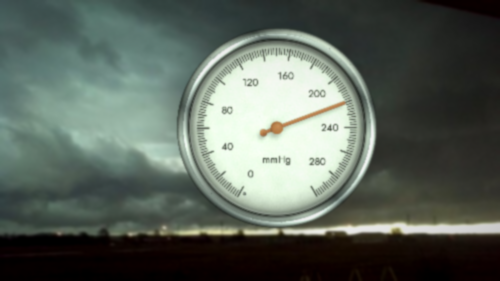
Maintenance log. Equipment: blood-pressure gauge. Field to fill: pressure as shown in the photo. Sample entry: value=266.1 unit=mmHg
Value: value=220 unit=mmHg
